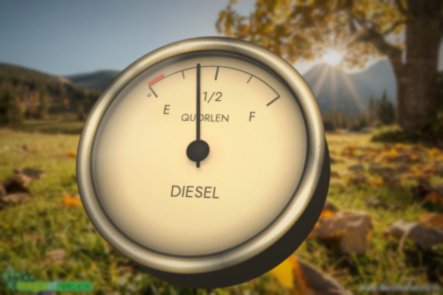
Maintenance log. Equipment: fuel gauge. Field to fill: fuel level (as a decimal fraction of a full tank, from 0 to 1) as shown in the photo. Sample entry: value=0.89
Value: value=0.375
